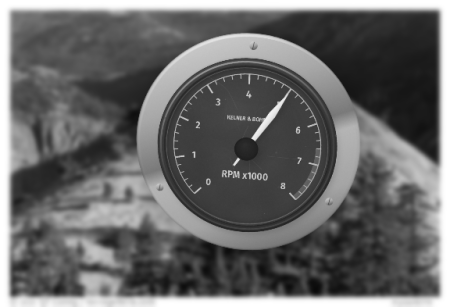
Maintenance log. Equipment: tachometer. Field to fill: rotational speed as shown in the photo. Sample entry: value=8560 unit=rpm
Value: value=5000 unit=rpm
